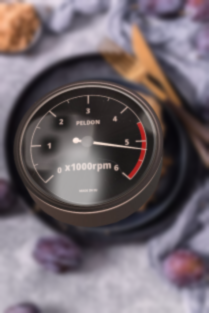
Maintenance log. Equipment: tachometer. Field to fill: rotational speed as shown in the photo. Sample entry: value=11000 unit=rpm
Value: value=5250 unit=rpm
